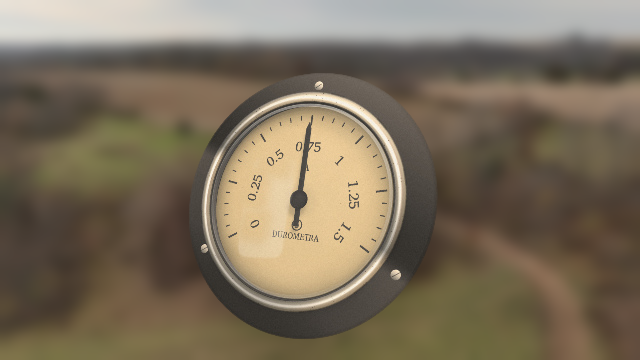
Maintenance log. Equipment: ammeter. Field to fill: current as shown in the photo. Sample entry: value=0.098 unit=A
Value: value=0.75 unit=A
